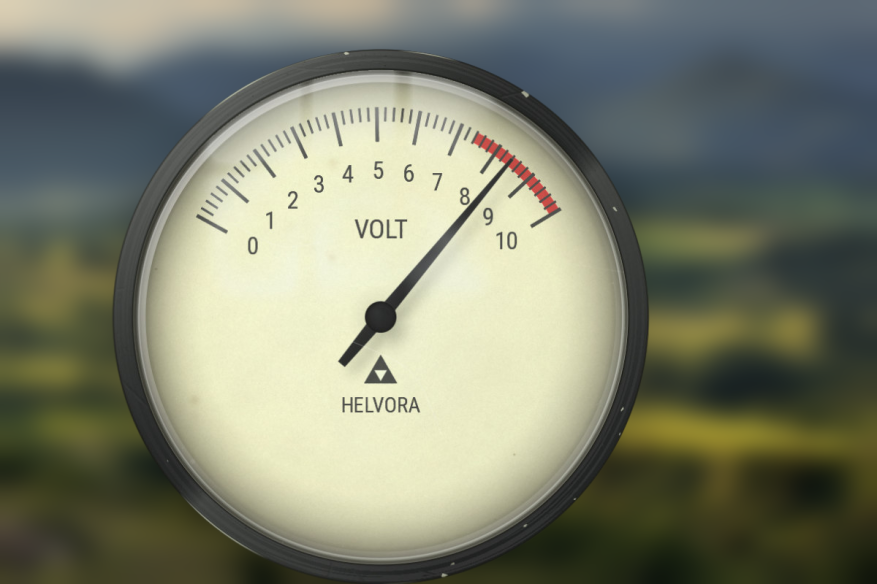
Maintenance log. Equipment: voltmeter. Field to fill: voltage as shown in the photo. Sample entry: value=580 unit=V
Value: value=8.4 unit=V
